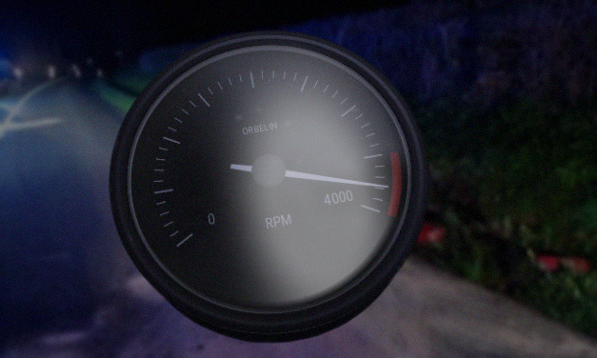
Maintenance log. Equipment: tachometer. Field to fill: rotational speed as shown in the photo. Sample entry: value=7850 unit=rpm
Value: value=3800 unit=rpm
